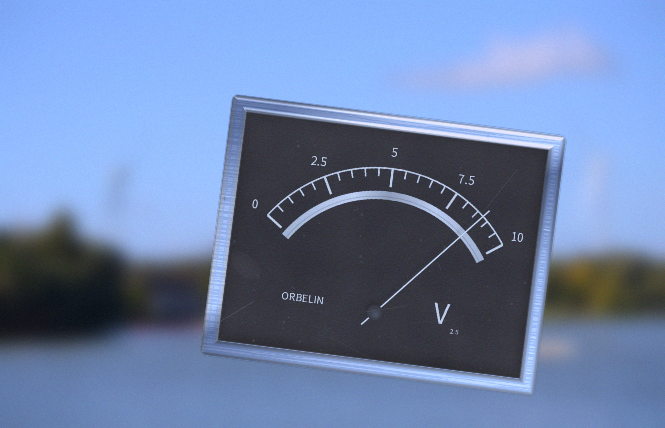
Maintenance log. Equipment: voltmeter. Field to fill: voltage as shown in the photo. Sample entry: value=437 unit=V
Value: value=8.75 unit=V
